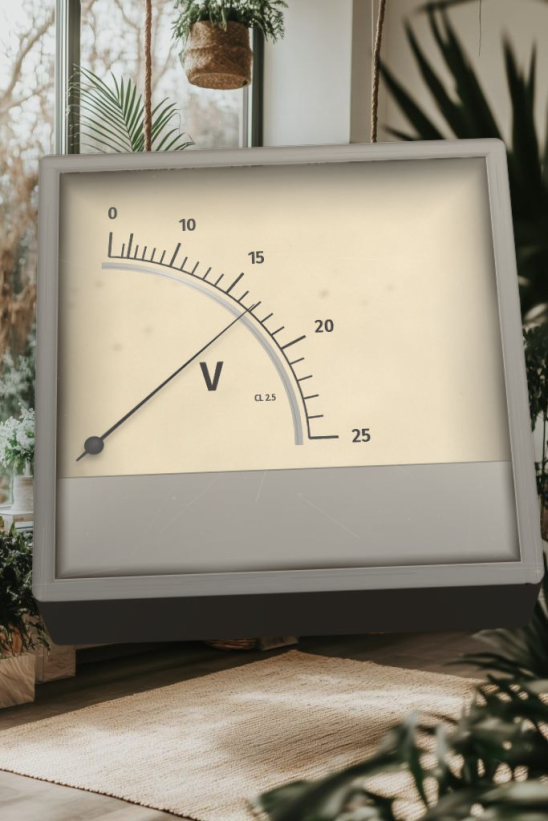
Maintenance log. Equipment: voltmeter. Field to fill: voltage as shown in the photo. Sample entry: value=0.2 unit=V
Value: value=17 unit=V
